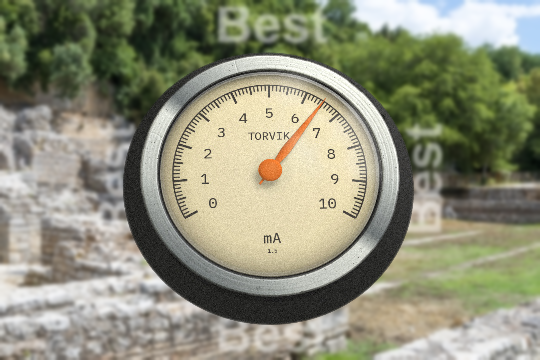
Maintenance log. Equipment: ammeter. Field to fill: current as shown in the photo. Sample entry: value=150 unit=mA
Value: value=6.5 unit=mA
